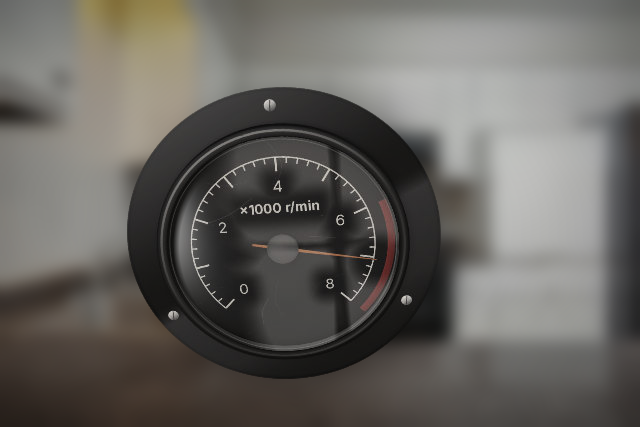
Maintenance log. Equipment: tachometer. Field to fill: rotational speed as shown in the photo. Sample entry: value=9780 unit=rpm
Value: value=7000 unit=rpm
